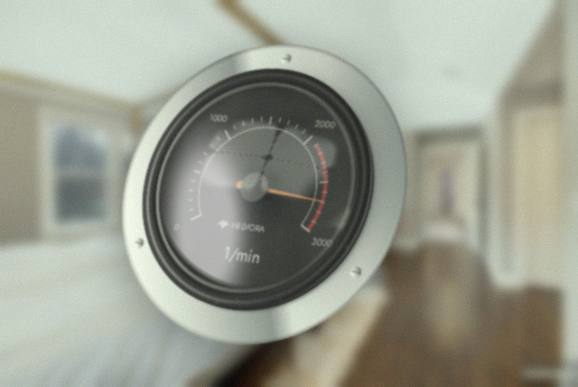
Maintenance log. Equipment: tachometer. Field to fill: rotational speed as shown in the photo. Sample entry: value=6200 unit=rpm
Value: value=2700 unit=rpm
